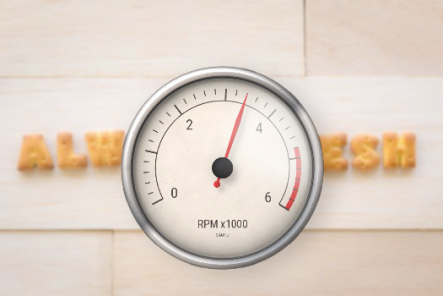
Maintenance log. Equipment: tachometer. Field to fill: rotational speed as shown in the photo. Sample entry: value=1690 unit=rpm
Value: value=3400 unit=rpm
